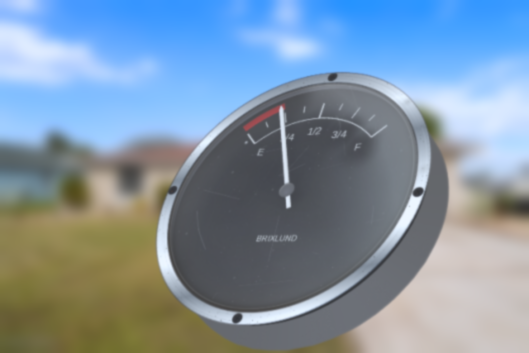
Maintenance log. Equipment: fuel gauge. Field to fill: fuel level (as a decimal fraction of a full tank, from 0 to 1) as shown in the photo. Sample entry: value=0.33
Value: value=0.25
